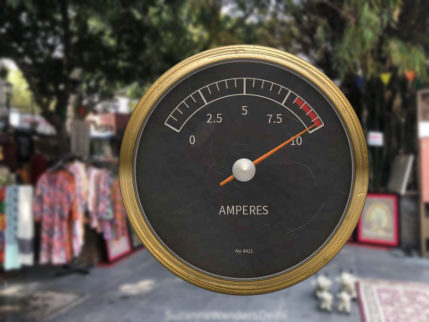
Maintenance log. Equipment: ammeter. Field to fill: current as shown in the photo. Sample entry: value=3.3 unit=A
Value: value=9.75 unit=A
